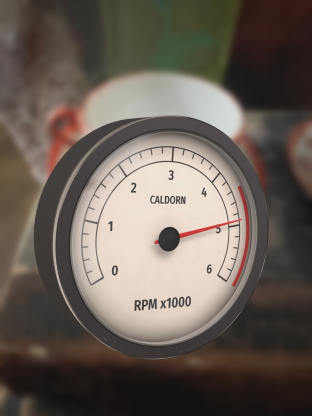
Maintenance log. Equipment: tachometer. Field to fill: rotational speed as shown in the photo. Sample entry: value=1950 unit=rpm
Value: value=4900 unit=rpm
